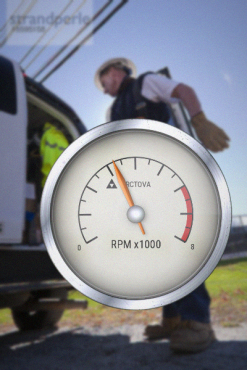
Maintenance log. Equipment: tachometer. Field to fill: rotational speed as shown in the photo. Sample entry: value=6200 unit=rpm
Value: value=3250 unit=rpm
